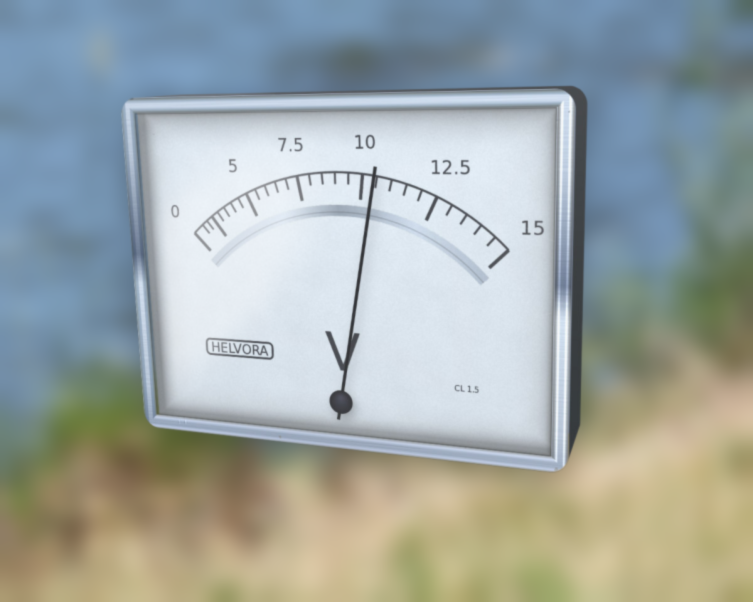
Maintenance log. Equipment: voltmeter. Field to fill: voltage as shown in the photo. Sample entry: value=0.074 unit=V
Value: value=10.5 unit=V
